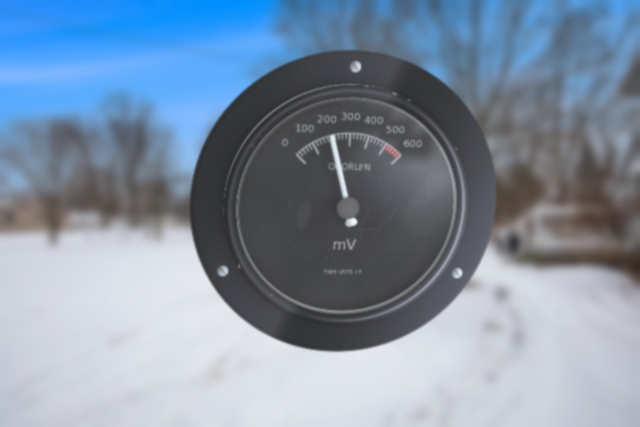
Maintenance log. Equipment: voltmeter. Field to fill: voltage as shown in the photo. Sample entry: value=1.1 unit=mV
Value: value=200 unit=mV
